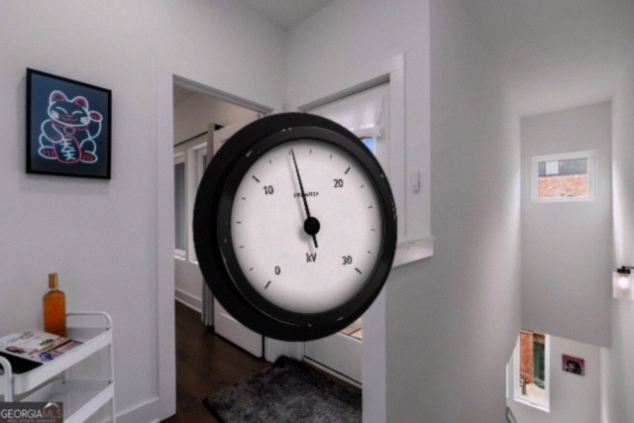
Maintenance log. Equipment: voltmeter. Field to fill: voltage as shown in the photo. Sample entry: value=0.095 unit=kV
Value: value=14 unit=kV
